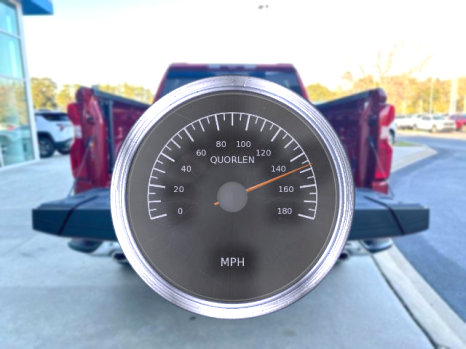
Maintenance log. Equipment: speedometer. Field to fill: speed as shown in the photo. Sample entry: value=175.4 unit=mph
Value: value=147.5 unit=mph
